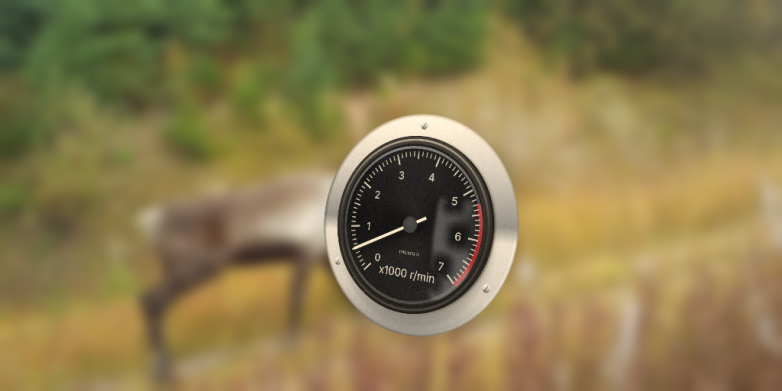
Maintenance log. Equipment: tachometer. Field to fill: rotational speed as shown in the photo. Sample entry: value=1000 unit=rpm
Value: value=500 unit=rpm
